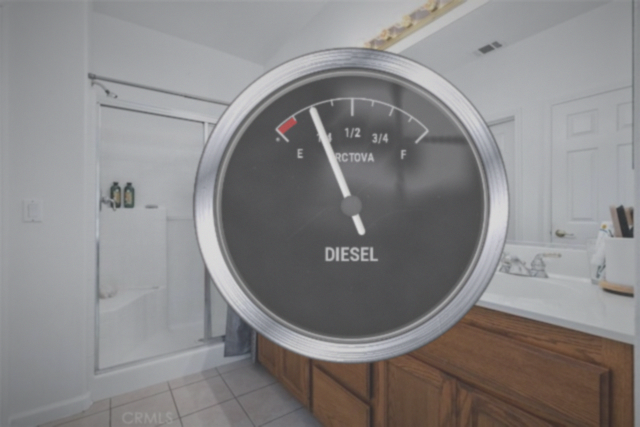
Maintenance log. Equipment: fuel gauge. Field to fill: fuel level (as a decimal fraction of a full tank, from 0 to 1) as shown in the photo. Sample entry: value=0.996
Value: value=0.25
